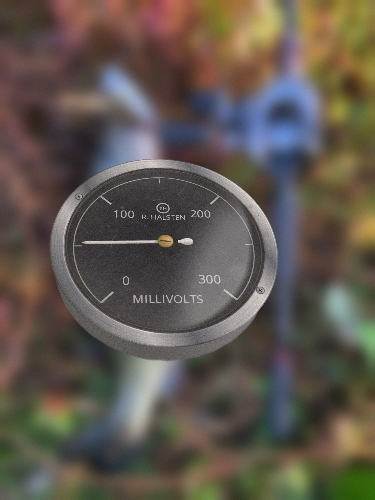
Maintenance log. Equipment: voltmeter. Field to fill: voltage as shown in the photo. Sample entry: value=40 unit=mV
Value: value=50 unit=mV
